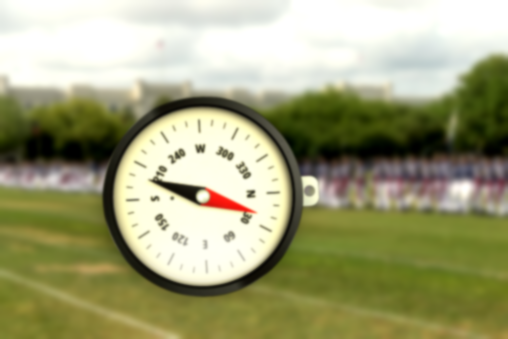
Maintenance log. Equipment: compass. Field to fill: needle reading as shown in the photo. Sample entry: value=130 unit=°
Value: value=20 unit=°
